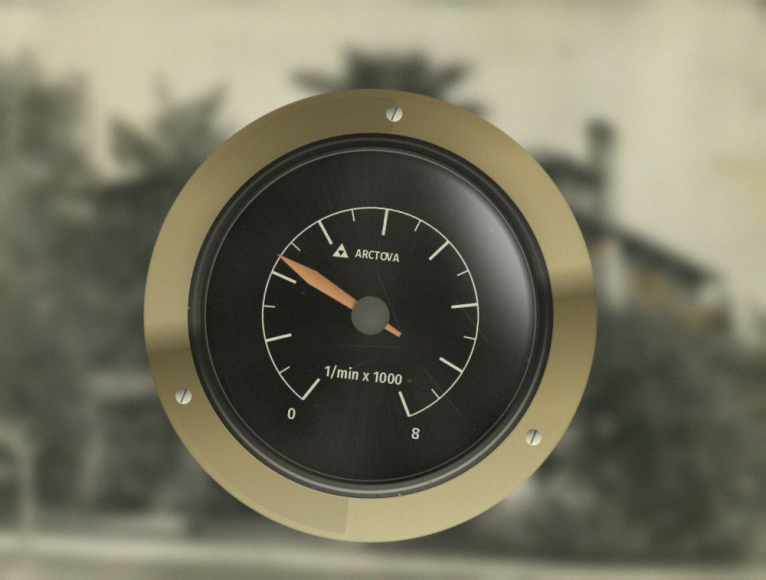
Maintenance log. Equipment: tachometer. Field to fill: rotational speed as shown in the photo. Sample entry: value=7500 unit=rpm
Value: value=2250 unit=rpm
